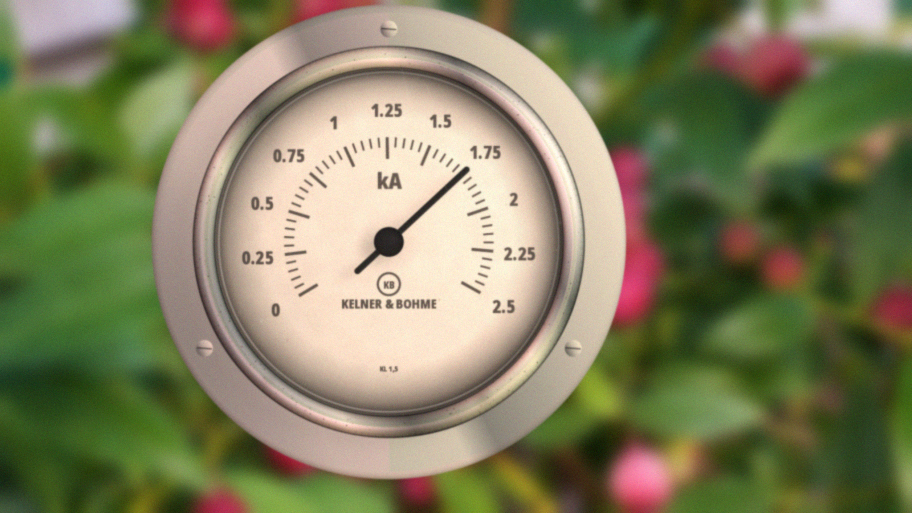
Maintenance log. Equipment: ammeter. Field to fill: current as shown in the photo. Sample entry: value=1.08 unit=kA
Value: value=1.75 unit=kA
